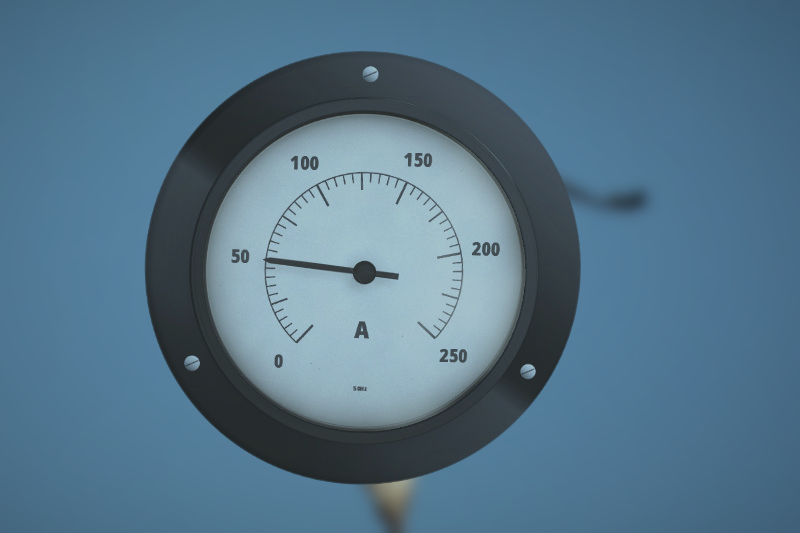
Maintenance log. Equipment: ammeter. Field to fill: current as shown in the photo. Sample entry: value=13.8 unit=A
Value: value=50 unit=A
